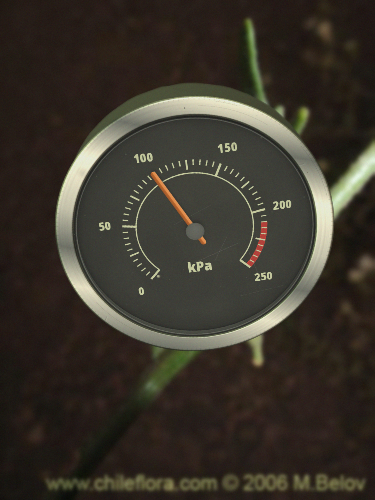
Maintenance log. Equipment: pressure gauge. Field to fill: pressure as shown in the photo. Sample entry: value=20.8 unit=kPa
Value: value=100 unit=kPa
